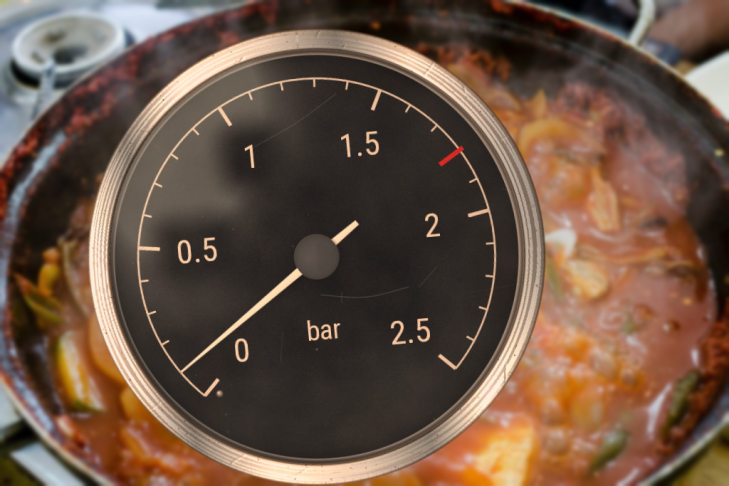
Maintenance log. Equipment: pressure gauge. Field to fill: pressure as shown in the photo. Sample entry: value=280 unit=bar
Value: value=0.1 unit=bar
